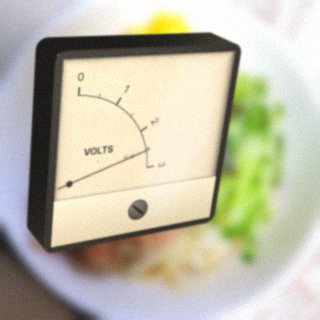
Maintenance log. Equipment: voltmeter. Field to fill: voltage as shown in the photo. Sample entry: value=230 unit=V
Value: value=2.5 unit=V
